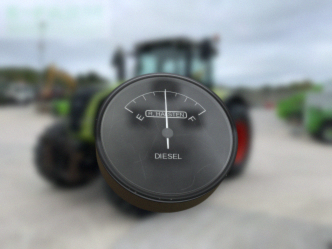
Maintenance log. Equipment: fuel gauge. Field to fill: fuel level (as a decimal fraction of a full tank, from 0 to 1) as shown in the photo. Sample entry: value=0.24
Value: value=0.5
